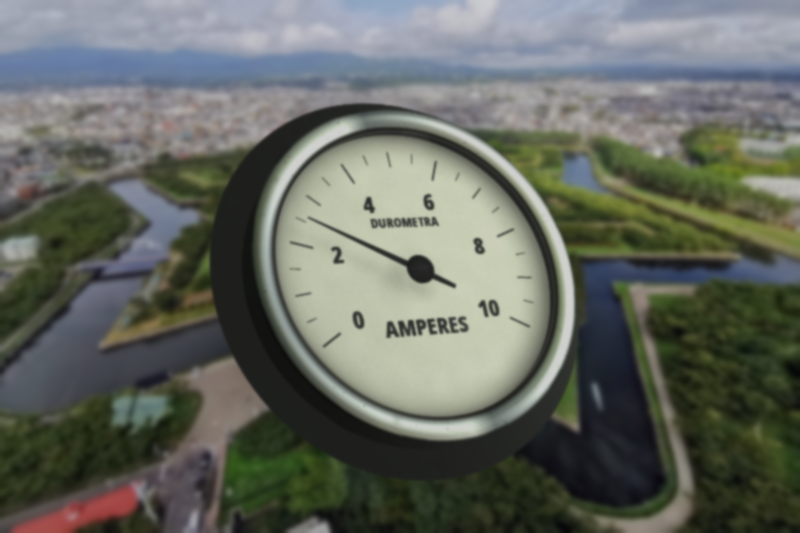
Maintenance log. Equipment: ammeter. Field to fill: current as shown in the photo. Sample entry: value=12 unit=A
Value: value=2.5 unit=A
